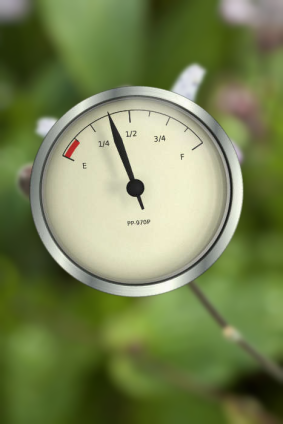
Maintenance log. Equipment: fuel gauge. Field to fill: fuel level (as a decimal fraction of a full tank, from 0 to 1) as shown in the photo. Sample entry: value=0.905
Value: value=0.375
